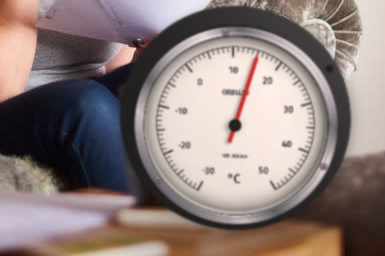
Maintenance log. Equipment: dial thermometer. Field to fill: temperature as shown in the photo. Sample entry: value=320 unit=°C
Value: value=15 unit=°C
